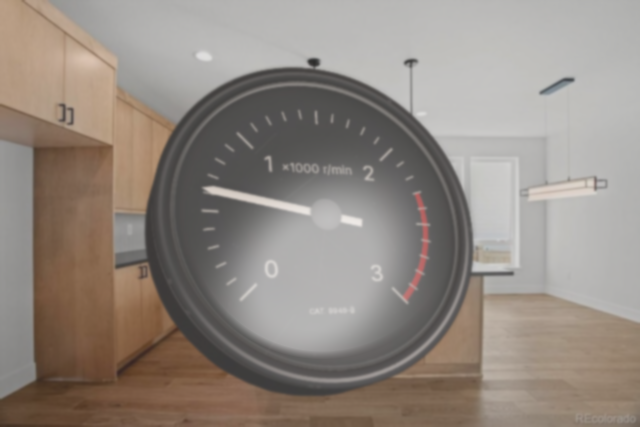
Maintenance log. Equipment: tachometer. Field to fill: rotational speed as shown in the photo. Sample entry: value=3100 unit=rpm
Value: value=600 unit=rpm
